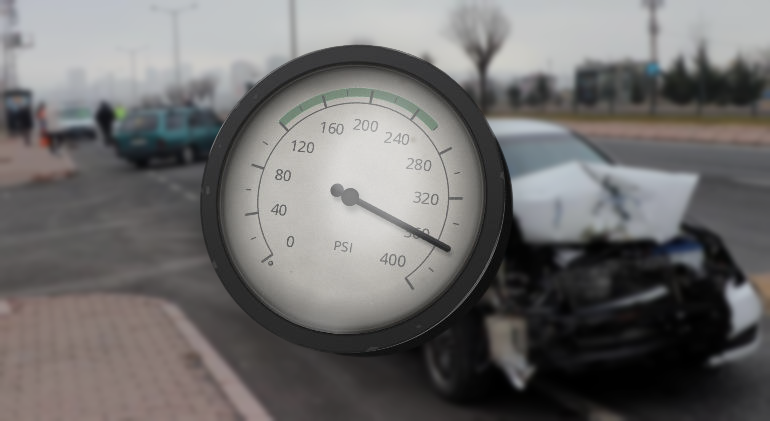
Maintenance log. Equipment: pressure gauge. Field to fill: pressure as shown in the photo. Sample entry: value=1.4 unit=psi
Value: value=360 unit=psi
